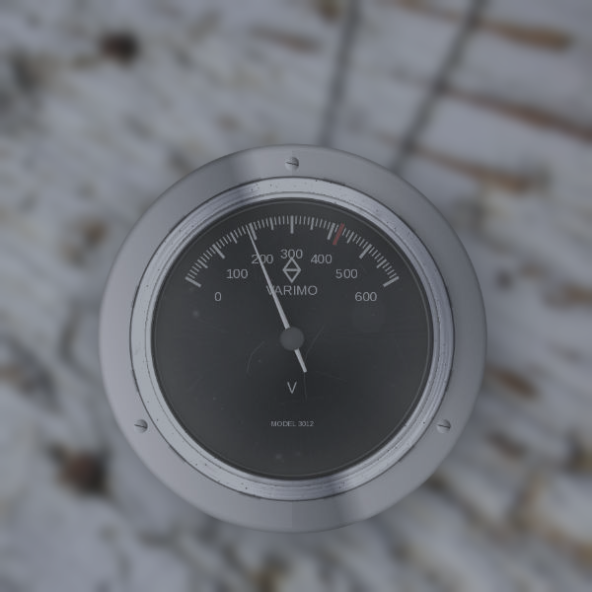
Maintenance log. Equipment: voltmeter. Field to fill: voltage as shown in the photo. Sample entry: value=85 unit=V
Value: value=190 unit=V
